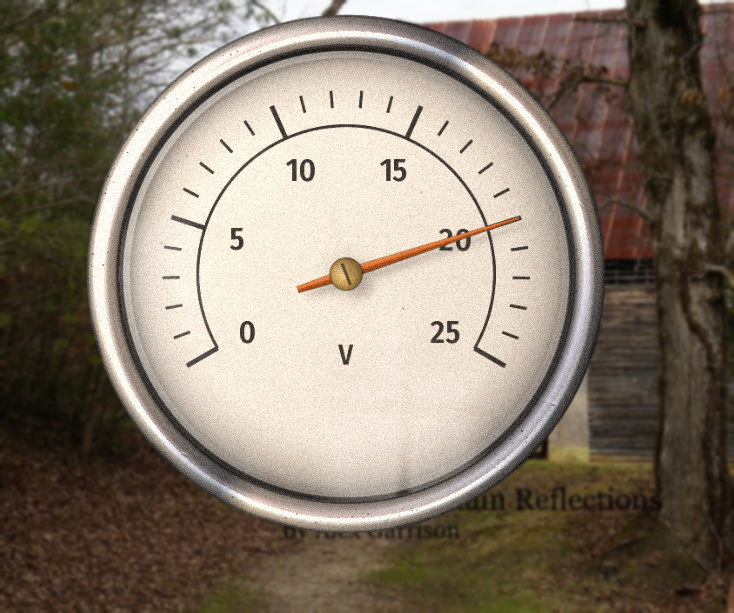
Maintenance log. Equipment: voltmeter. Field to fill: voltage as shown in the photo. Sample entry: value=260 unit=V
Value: value=20 unit=V
